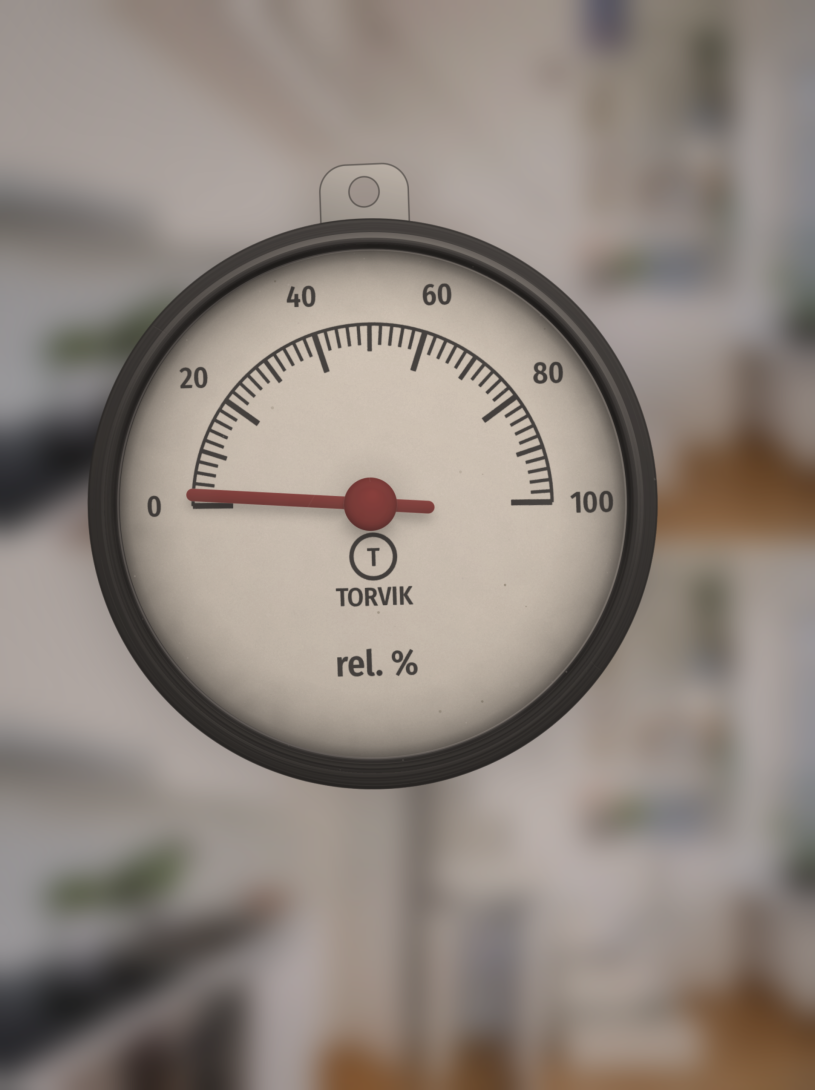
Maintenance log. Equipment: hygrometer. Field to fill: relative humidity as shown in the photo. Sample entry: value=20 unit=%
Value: value=2 unit=%
